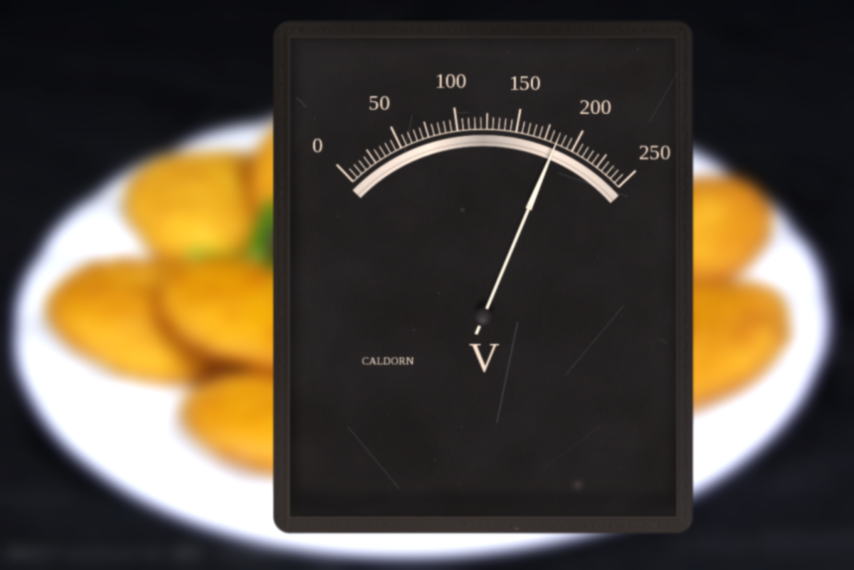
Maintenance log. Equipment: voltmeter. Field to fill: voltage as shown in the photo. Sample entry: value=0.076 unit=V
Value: value=185 unit=V
